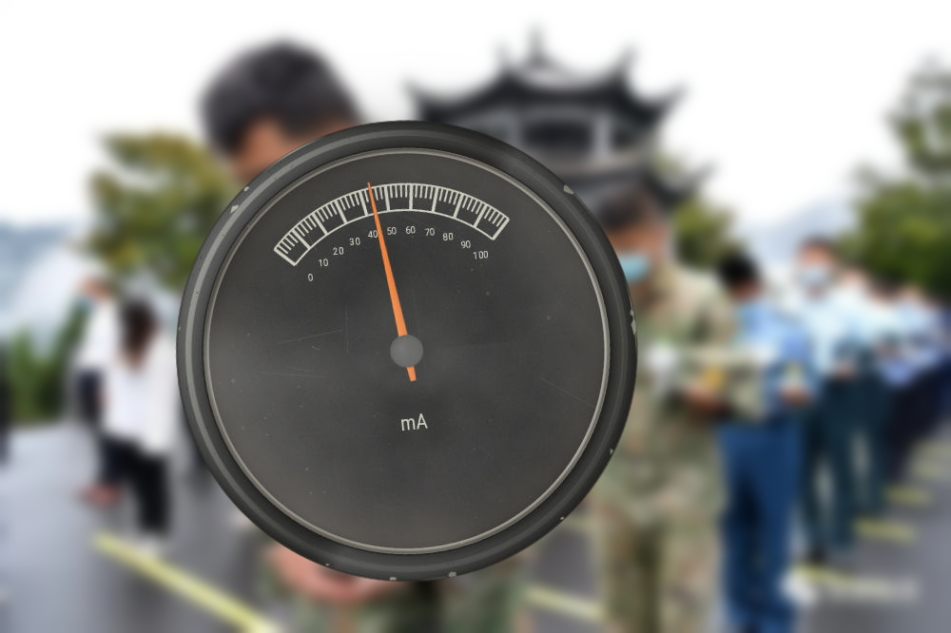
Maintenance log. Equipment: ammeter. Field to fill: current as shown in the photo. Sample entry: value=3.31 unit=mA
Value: value=44 unit=mA
